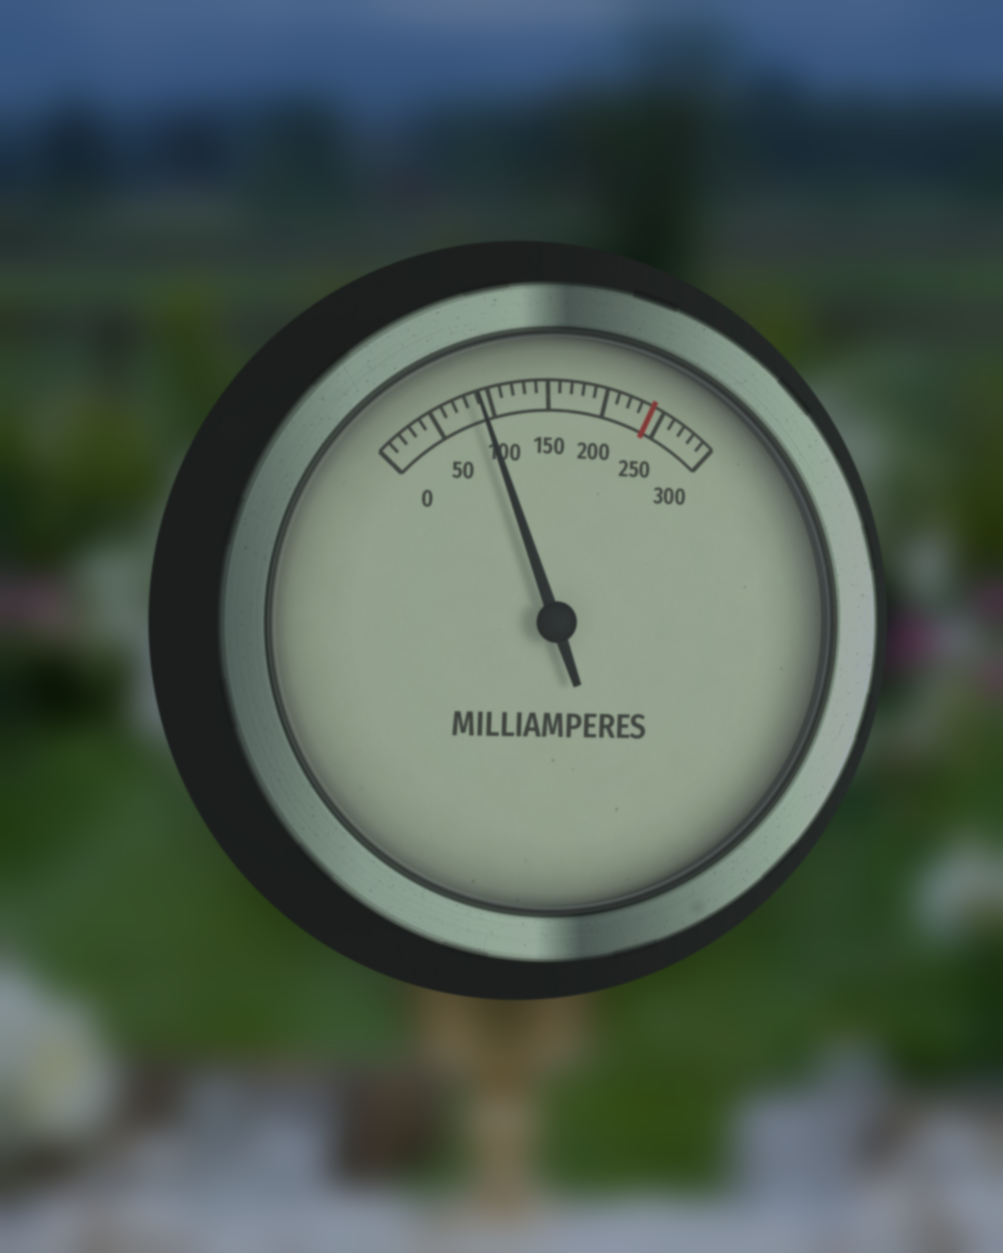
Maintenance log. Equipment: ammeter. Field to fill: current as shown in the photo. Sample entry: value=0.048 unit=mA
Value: value=90 unit=mA
